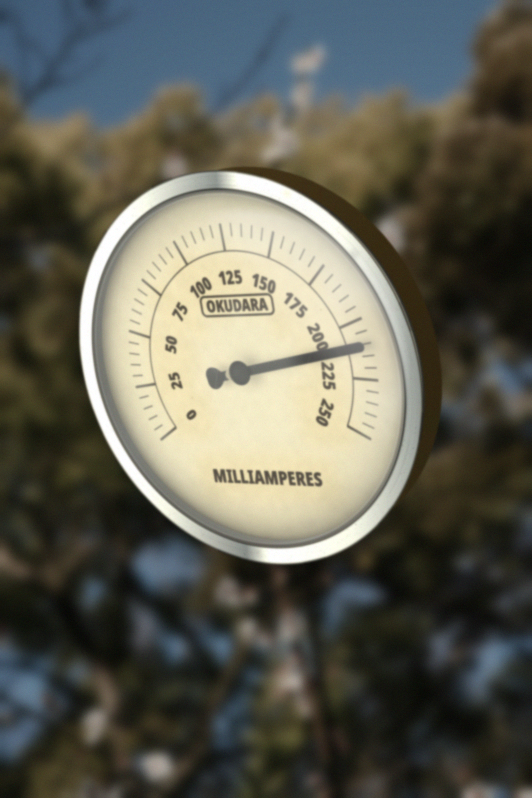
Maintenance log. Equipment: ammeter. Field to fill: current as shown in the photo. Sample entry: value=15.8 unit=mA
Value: value=210 unit=mA
